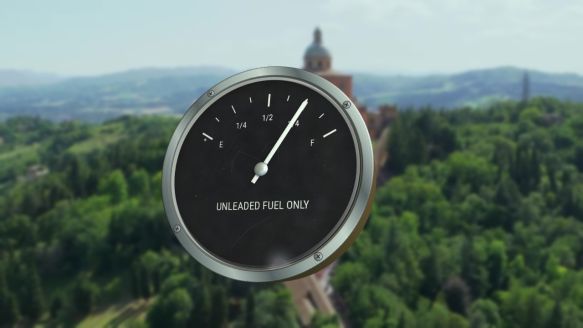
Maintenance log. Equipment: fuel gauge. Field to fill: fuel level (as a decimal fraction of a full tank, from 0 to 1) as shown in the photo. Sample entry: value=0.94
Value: value=0.75
